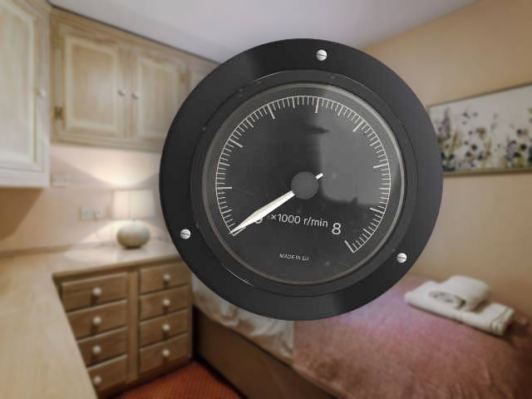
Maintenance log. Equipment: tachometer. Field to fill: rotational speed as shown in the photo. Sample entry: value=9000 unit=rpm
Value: value=100 unit=rpm
